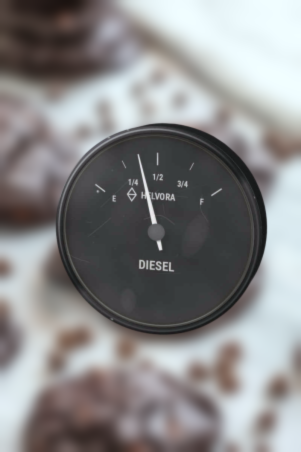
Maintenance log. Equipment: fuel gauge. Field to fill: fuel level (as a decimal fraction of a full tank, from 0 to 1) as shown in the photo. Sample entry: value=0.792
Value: value=0.375
